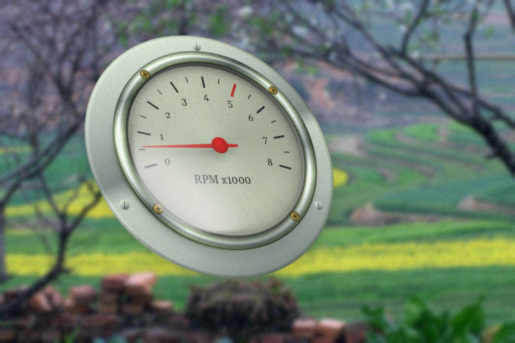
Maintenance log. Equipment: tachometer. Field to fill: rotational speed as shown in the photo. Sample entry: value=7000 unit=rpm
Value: value=500 unit=rpm
